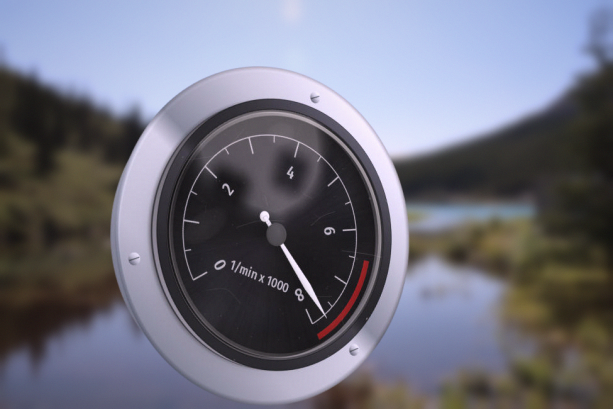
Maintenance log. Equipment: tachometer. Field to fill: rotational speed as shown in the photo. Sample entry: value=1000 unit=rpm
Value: value=7750 unit=rpm
